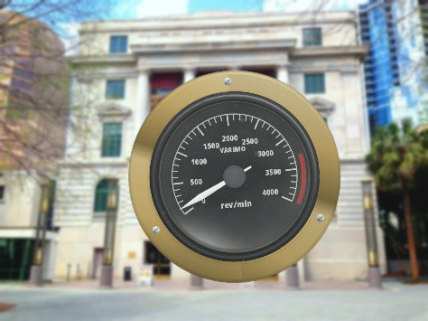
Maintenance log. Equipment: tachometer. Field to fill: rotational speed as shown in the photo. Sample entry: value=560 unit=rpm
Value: value=100 unit=rpm
